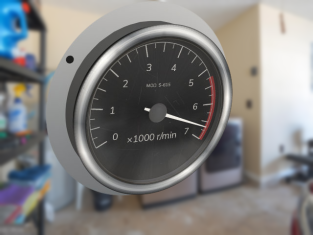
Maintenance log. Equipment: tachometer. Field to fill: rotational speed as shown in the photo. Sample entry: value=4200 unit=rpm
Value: value=6625 unit=rpm
